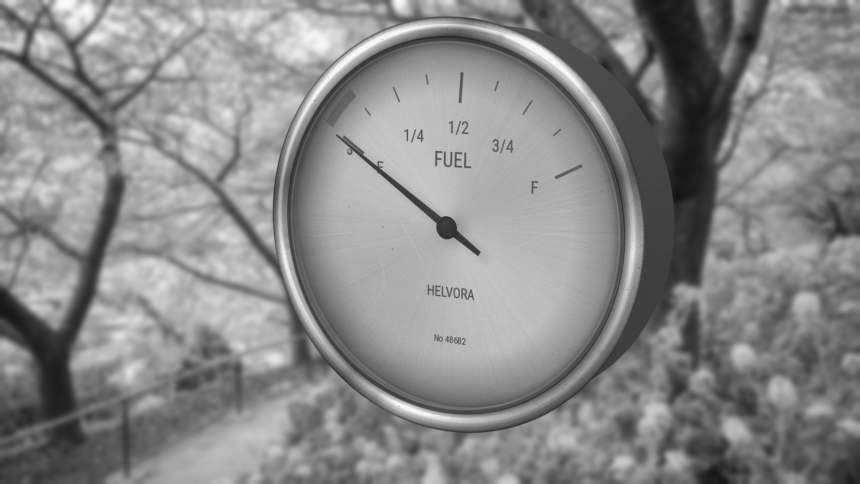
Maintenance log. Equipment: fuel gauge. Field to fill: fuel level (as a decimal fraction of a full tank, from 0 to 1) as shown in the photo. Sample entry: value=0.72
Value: value=0
